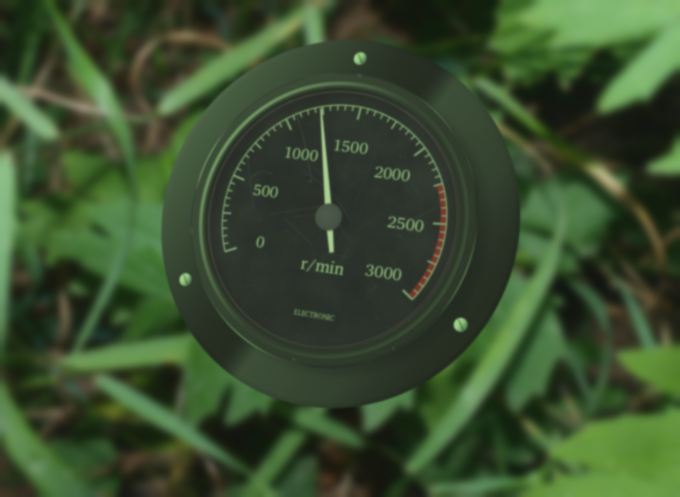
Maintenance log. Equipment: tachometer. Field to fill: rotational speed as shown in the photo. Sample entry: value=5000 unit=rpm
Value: value=1250 unit=rpm
